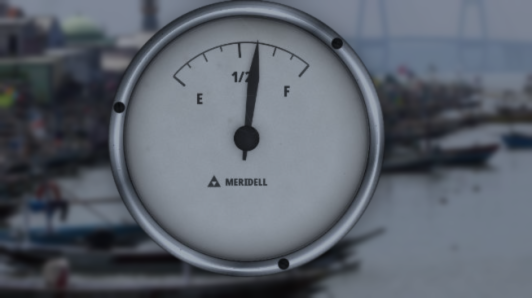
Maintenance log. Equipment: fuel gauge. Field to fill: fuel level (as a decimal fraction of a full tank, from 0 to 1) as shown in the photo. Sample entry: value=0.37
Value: value=0.625
